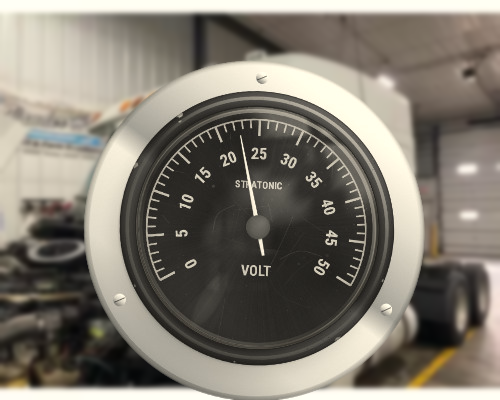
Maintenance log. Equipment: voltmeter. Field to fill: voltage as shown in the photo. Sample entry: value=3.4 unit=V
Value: value=22.5 unit=V
